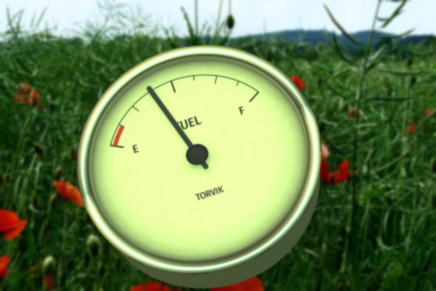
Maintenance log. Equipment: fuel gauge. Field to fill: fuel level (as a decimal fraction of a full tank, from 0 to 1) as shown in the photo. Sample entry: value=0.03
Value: value=0.375
